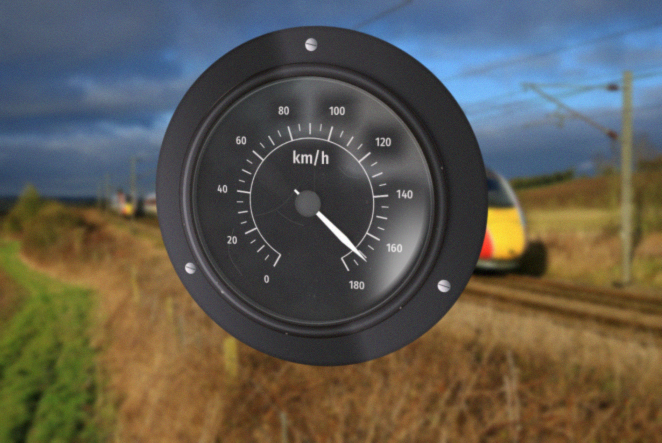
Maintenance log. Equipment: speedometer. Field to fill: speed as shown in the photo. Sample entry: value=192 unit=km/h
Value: value=170 unit=km/h
